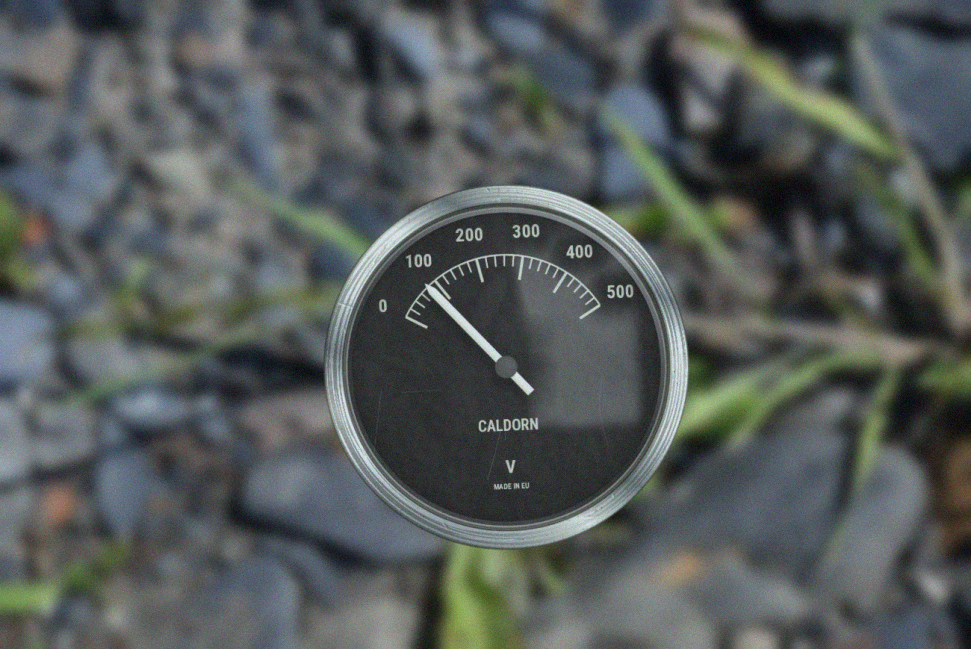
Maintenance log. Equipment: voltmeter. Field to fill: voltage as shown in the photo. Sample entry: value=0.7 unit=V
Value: value=80 unit=V
